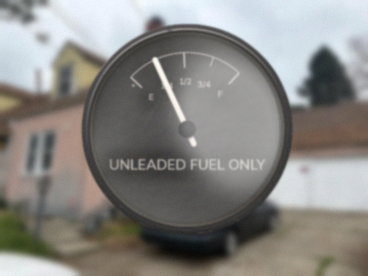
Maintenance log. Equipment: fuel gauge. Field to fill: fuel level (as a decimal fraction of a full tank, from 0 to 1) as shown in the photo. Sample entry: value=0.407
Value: value=0.25
